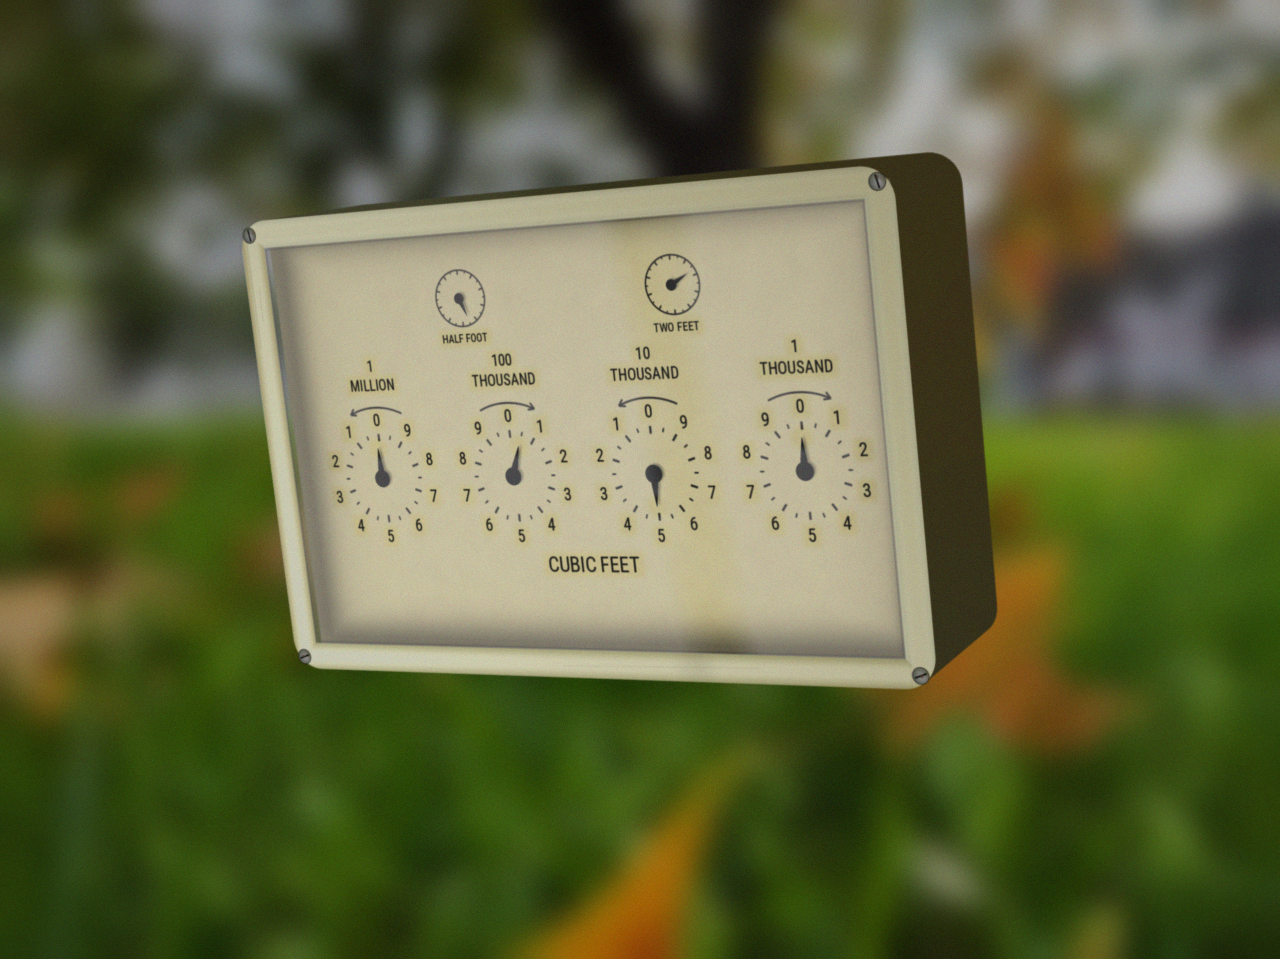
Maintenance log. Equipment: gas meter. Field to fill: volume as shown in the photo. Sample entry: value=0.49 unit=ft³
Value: value=5000 unit=ft³
